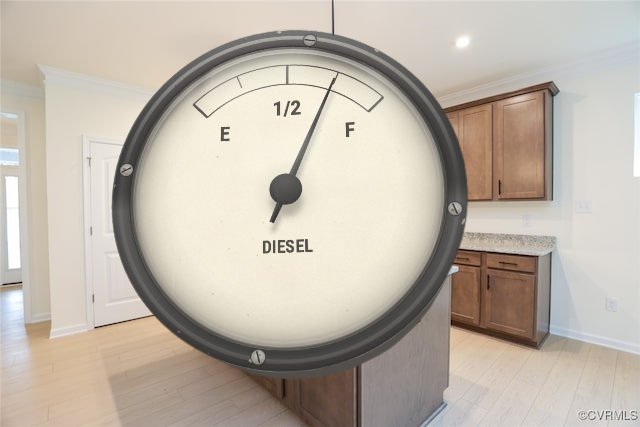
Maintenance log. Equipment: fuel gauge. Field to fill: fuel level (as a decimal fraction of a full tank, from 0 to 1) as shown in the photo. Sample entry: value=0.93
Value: value=0.75
